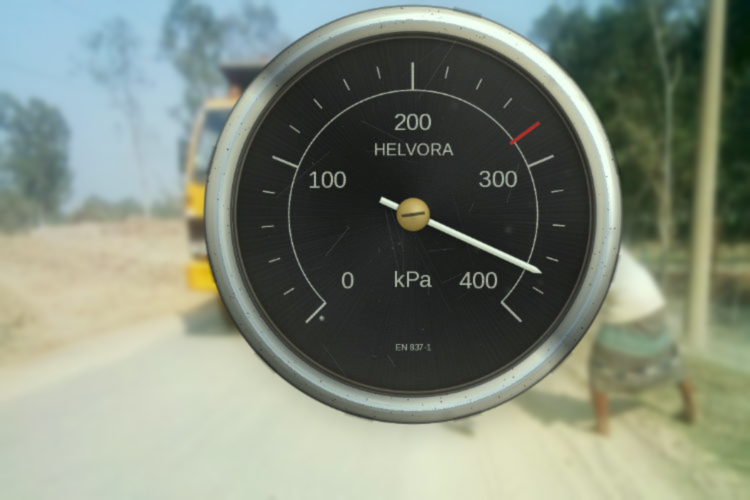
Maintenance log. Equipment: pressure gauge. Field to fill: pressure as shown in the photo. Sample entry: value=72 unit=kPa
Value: value=370 unit=kPa
